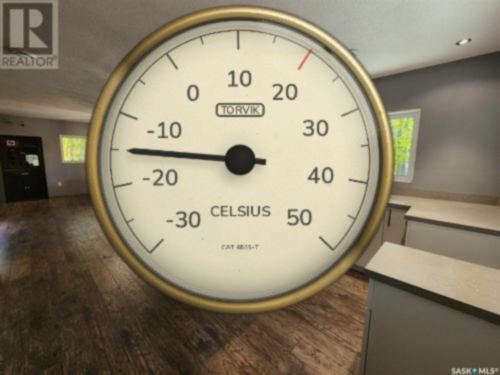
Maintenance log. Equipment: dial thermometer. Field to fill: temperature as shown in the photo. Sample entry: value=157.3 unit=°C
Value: value=-15 unit=°C
